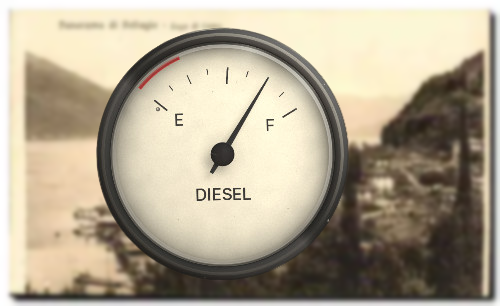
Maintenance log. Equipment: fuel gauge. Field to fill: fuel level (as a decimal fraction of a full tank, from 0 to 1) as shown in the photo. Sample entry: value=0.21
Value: value=0.75
